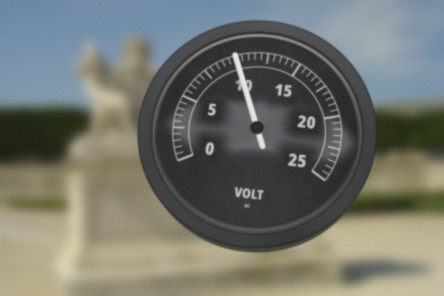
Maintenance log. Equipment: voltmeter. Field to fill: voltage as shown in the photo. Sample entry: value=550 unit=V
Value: value=10 unit=V
